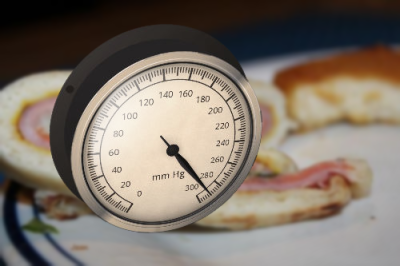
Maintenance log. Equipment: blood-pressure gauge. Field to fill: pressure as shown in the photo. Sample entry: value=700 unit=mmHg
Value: value=290 unit=mmHg
